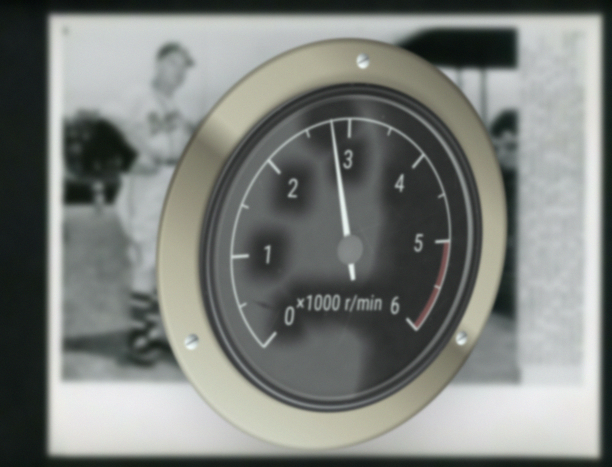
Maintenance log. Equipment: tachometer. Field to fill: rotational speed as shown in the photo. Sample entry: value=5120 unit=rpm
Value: value=2750 unit=rpm
